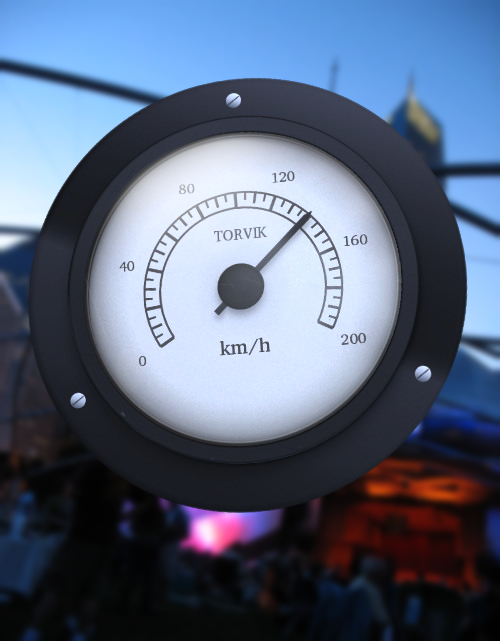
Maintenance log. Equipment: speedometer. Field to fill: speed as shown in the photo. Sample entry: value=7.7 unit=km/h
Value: value=140 unit=km/h
